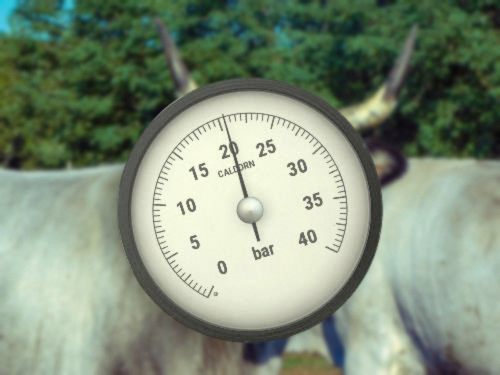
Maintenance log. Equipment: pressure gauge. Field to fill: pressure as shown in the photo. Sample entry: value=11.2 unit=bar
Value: value=20.5 unit=bar
